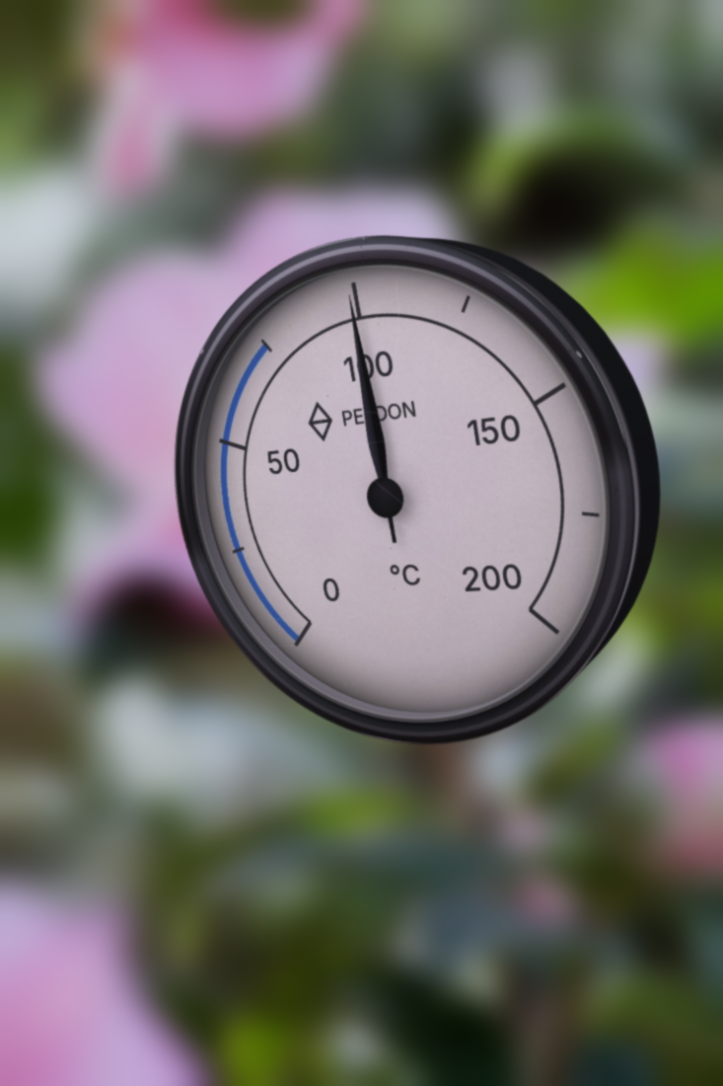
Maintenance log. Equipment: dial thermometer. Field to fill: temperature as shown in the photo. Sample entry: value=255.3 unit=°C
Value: value=100 unit=°C
